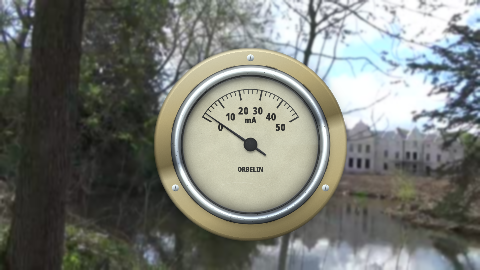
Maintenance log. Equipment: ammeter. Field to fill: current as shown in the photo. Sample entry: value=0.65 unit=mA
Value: value=2 unit=mA
